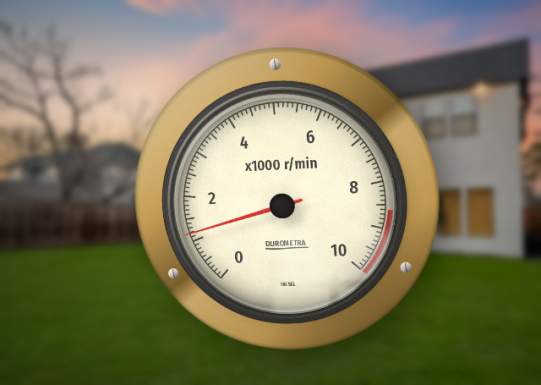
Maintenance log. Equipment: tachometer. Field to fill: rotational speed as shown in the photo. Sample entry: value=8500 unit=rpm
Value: value=1200 unit=rpm
